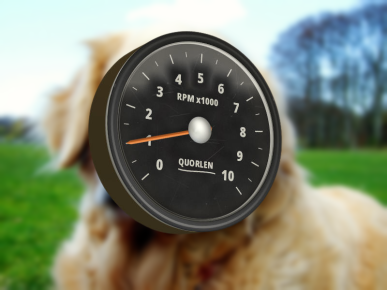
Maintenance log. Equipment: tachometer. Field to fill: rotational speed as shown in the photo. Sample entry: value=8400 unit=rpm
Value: value=1000 unit=rpm
